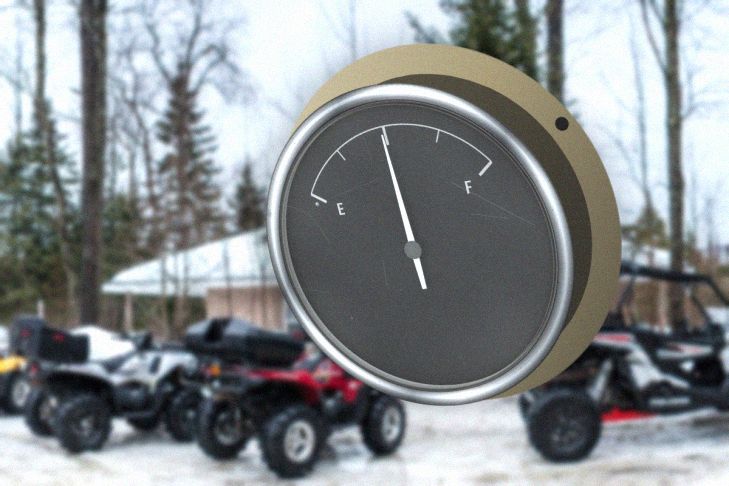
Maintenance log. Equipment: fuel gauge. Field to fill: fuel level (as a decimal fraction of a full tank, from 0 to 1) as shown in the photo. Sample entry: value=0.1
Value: value=0.5
